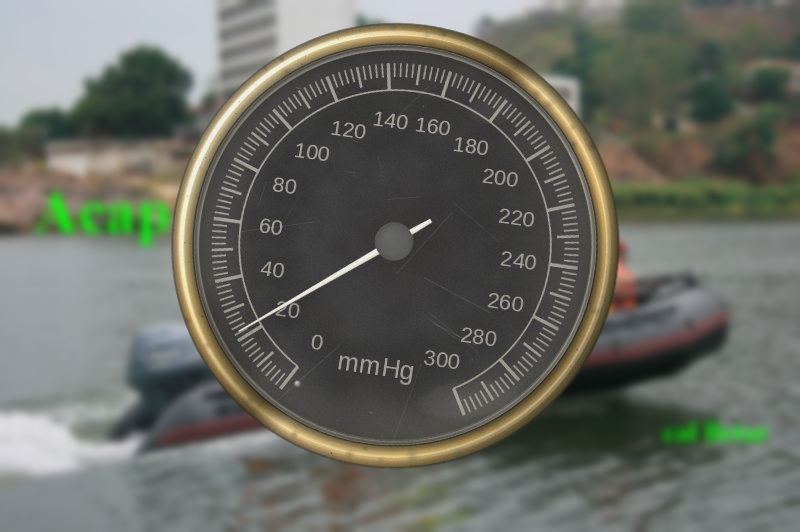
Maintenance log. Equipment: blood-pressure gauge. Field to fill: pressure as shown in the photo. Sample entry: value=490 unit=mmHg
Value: value=22 unit=mmHg
